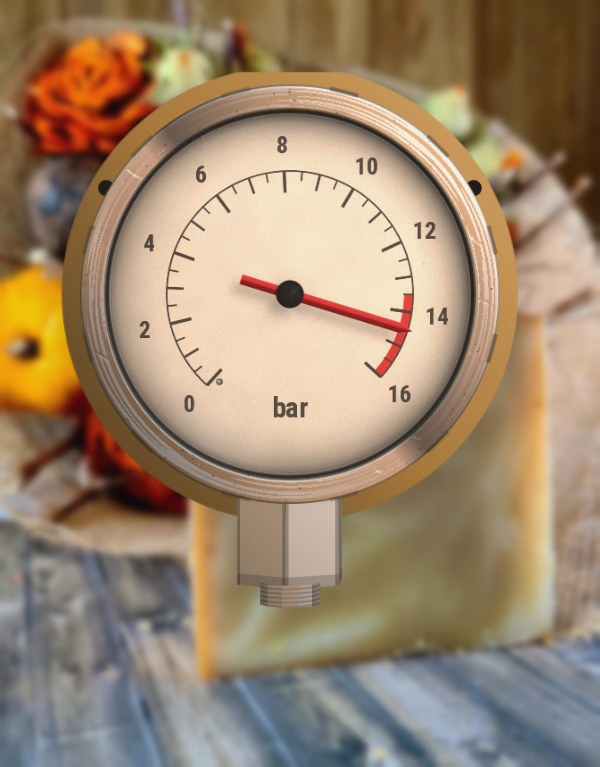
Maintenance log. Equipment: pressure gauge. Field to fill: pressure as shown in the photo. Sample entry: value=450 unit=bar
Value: value=14.5 unit=bar
